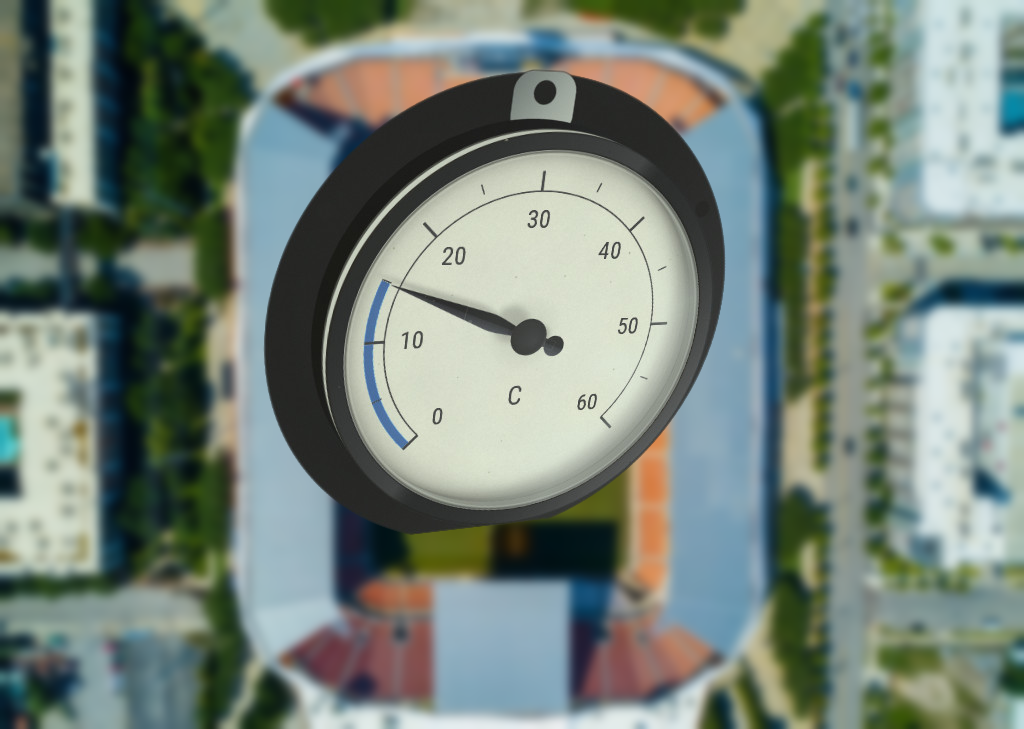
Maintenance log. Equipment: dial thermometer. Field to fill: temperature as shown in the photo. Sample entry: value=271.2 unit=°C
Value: value=15 unit=°C
